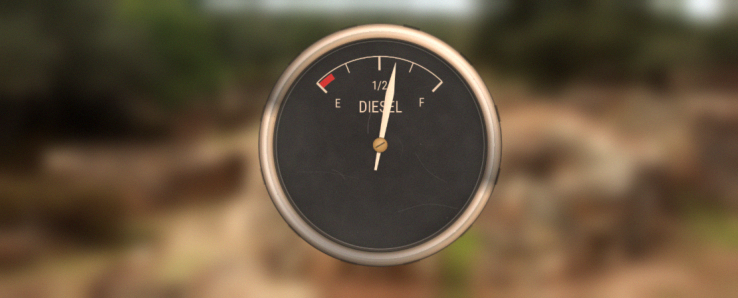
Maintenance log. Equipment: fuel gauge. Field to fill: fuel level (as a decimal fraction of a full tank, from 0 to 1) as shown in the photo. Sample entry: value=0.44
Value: value=0.625
